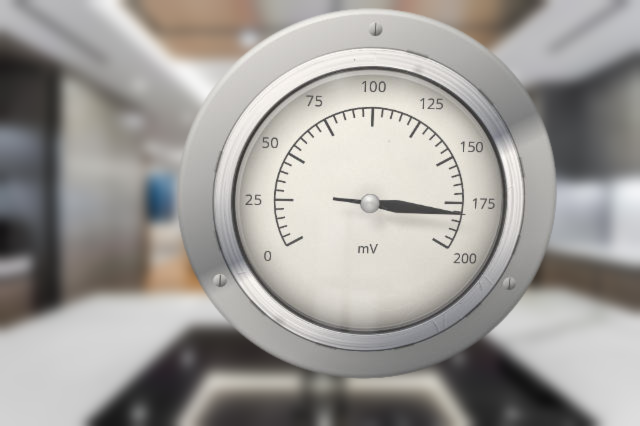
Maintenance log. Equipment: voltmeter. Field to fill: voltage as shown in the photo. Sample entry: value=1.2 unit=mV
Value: value=180 unit=mV
